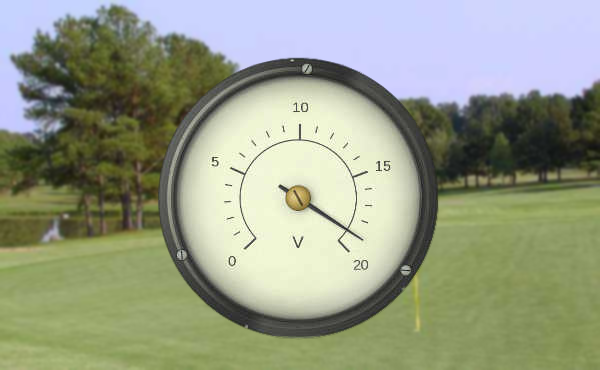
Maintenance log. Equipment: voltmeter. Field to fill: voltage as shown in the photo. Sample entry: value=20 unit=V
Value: value=19 unit=V
